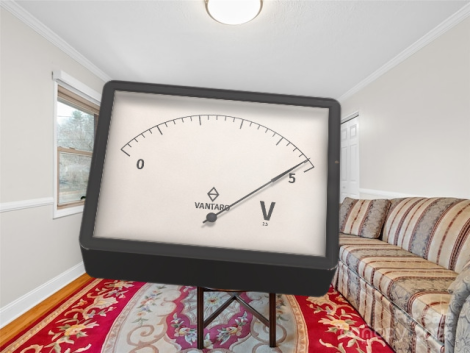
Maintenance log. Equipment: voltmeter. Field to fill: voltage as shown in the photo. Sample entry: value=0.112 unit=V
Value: value=4.8 unit=V
